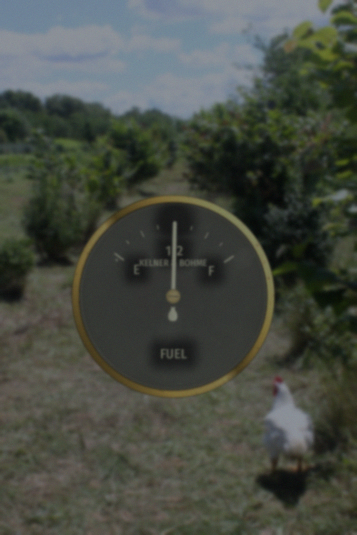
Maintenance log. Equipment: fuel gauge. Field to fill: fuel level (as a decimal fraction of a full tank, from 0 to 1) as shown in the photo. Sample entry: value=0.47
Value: value=0.5
